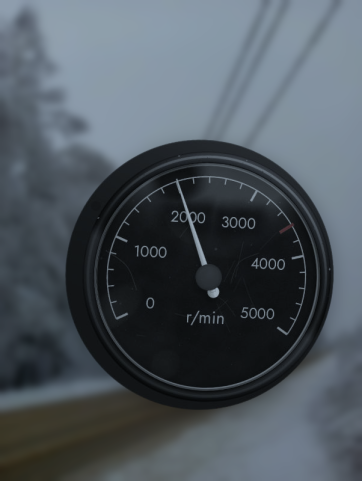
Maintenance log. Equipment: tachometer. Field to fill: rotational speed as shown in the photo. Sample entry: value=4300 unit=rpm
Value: value=2000 unit=rpm
